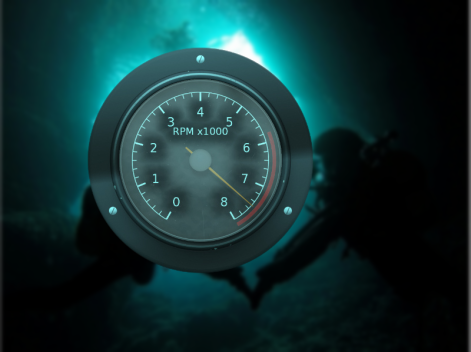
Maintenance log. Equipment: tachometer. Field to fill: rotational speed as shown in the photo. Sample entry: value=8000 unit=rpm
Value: value=7500 unit=rpm
